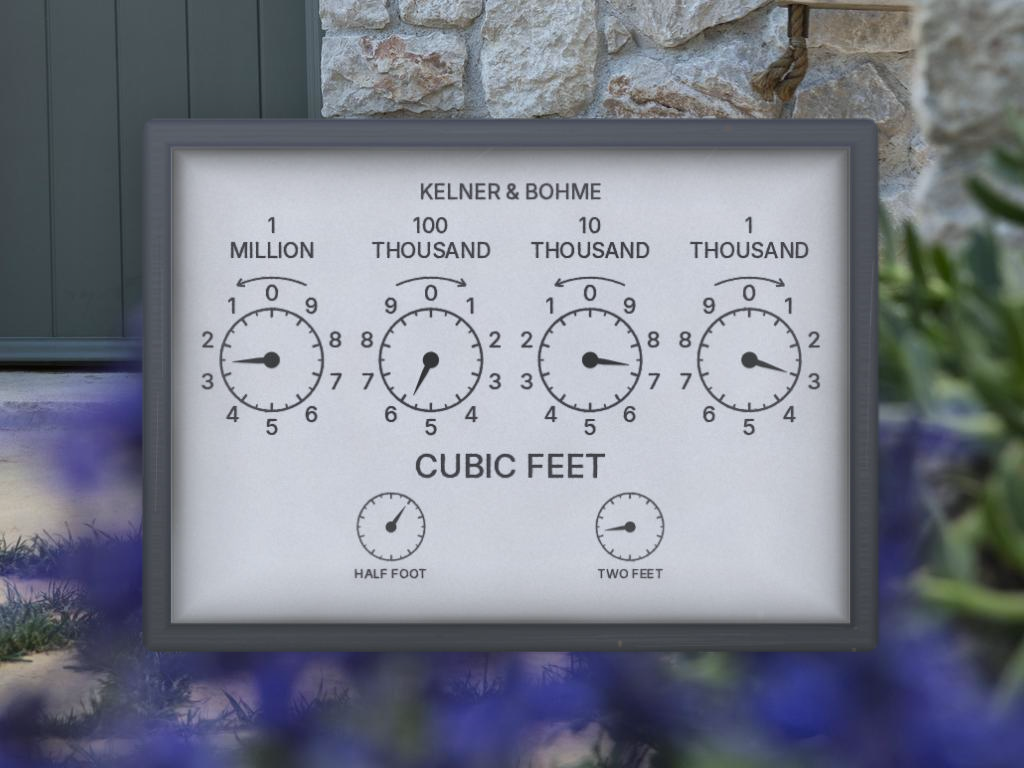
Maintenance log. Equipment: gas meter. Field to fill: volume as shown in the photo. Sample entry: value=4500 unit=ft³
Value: value=257300 unit=ft³
